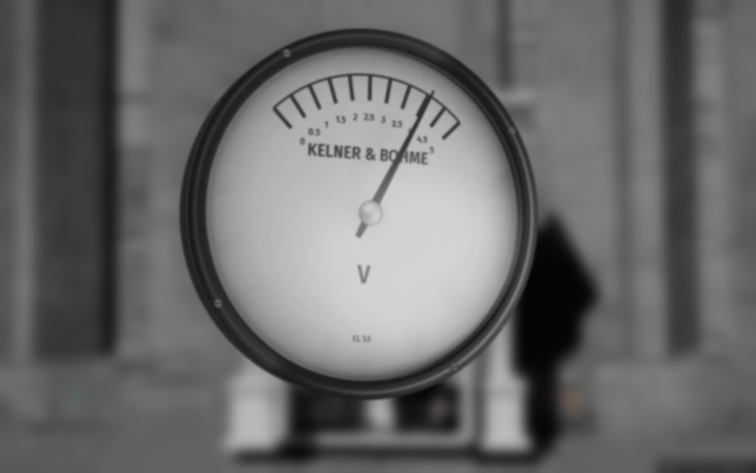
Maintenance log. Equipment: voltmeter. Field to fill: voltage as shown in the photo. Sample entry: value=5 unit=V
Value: value=4 unit=V
